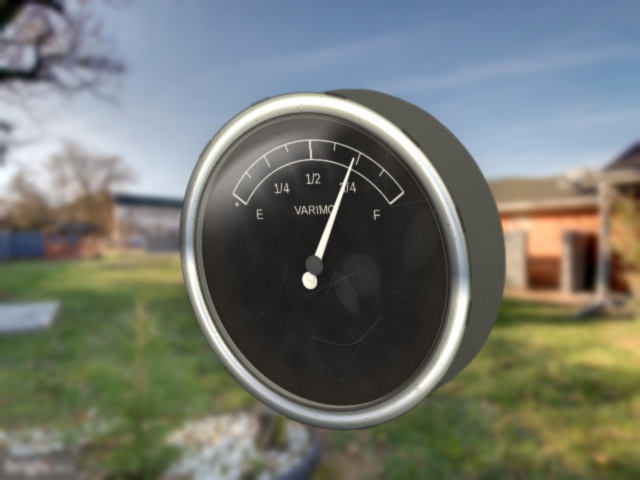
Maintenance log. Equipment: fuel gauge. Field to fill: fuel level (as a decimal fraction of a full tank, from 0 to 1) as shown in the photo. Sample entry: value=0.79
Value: value=0.75
